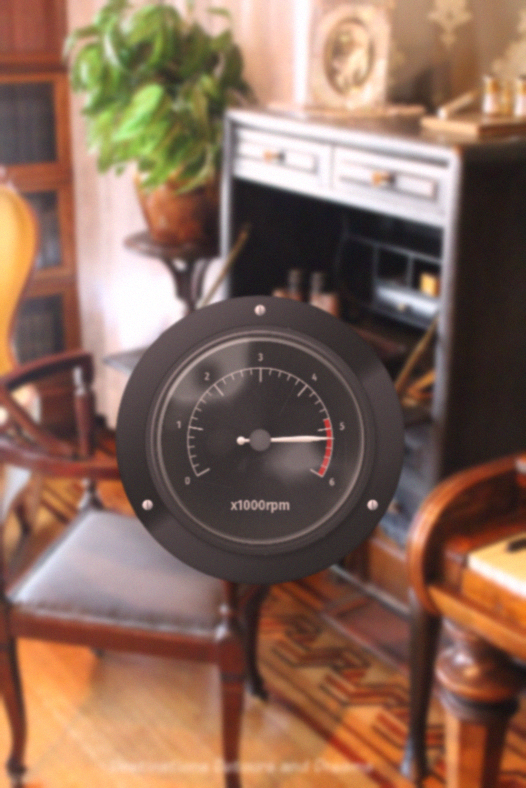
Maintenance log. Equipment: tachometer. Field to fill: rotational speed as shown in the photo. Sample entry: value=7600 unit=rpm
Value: value=5200 unit=rpm
